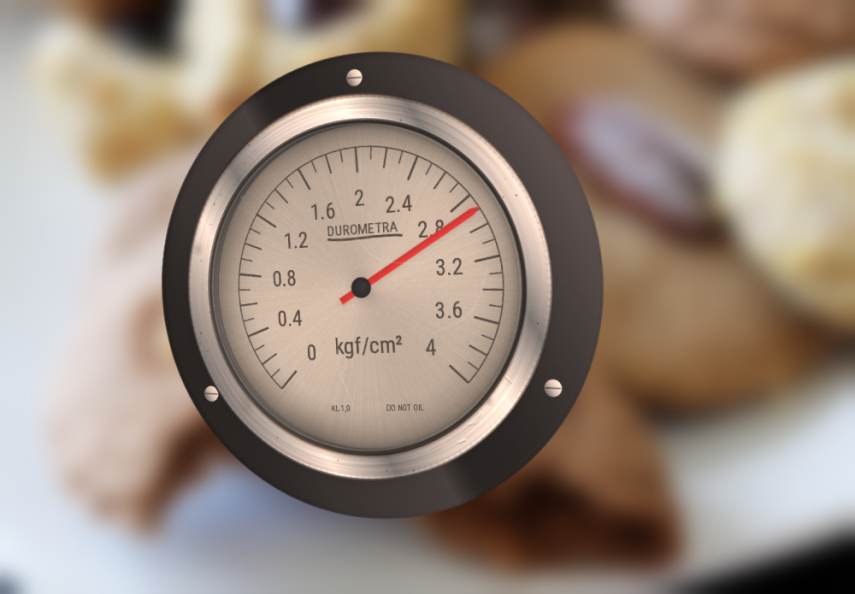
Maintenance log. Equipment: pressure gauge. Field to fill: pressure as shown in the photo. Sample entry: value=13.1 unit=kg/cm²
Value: value=2.9 unit=kg/cm²
